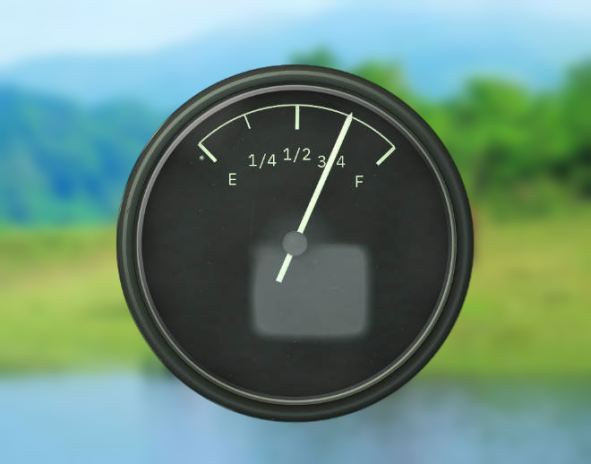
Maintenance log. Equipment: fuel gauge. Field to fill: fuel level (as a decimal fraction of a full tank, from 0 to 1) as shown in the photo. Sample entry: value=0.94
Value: value=0.75
